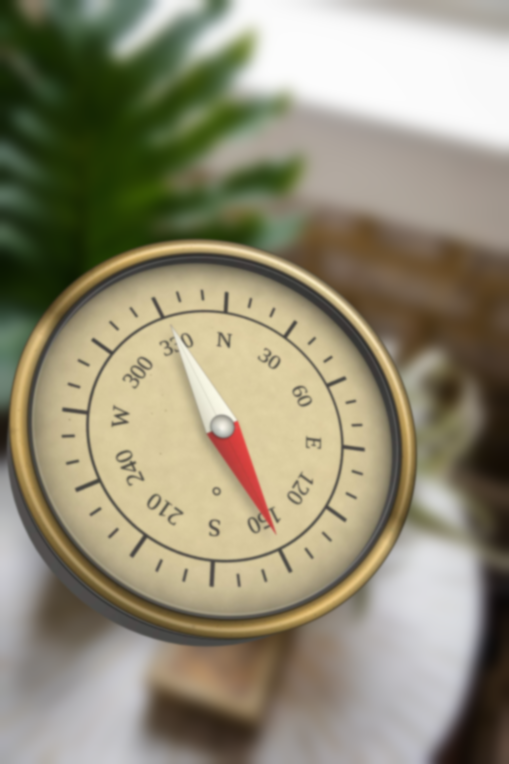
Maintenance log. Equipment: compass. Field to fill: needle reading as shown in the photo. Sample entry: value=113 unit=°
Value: value=150 unit=°
